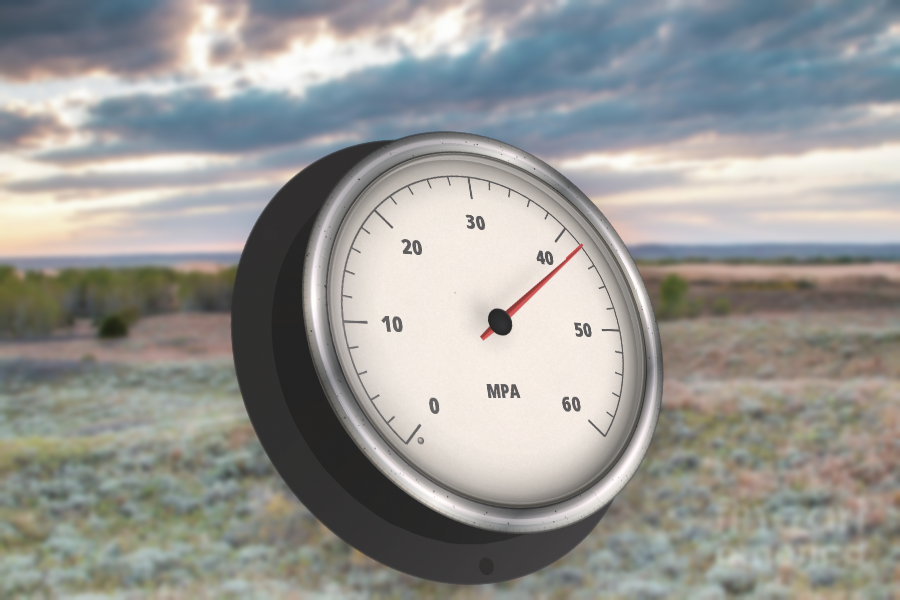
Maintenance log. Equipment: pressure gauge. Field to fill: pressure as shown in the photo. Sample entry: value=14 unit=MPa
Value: value=42 unit=MPa
